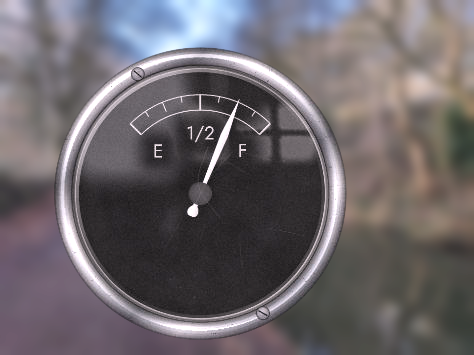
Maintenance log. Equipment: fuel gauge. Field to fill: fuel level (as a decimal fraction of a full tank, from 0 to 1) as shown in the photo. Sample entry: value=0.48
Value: value=0.75
